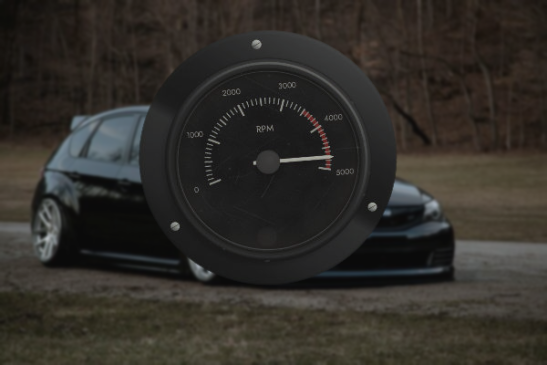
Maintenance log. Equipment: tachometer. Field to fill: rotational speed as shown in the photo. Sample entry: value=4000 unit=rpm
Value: value=4700 unit=rpm
